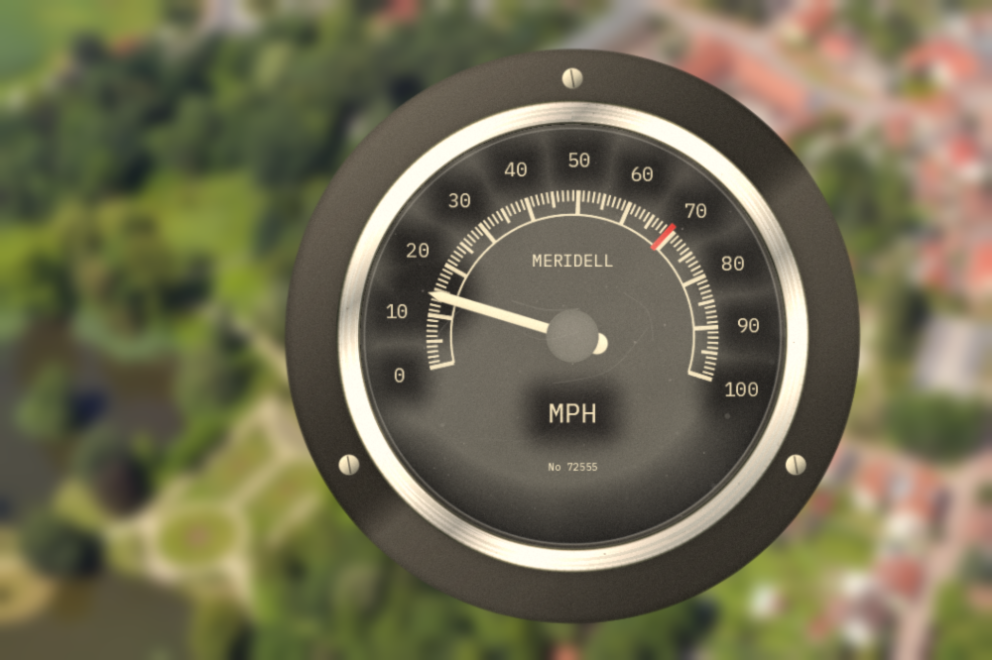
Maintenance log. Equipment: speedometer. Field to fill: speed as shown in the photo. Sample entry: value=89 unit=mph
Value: value=14 unit=mph
